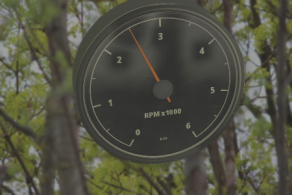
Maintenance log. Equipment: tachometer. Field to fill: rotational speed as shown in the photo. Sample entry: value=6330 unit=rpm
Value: value=2500 unit=rpm
